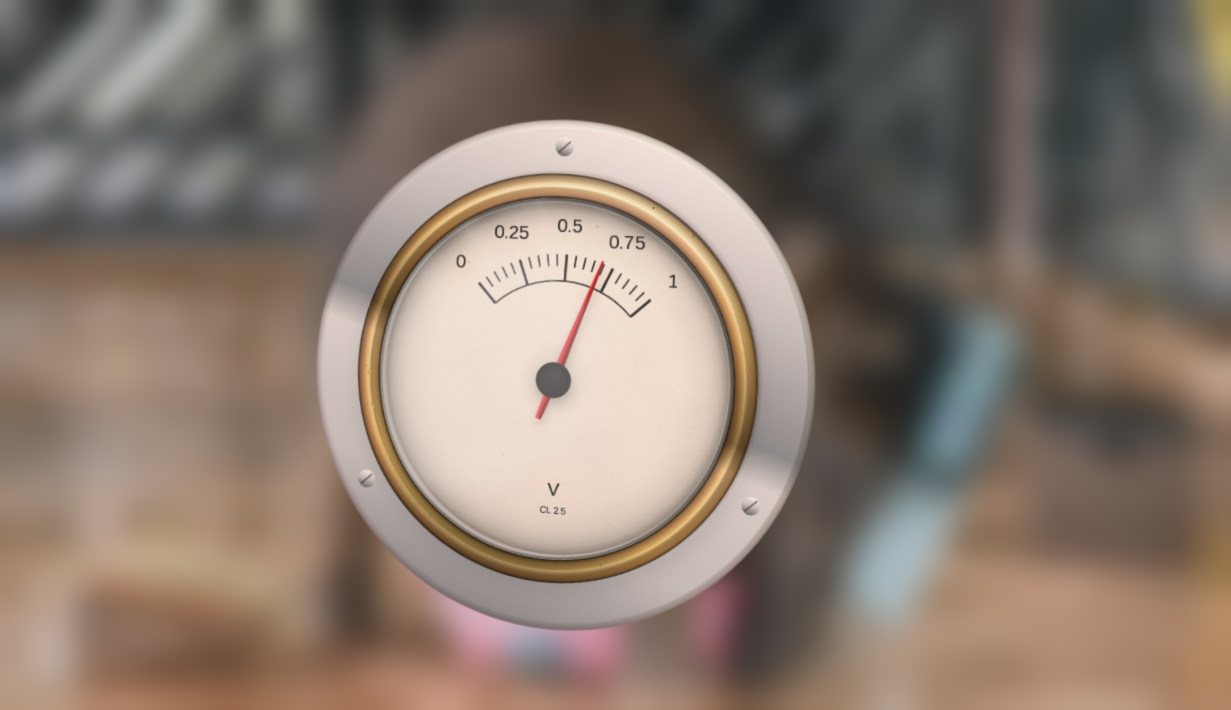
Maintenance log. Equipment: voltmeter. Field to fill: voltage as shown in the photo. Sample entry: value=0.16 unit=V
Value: value=0.7 unit=V
